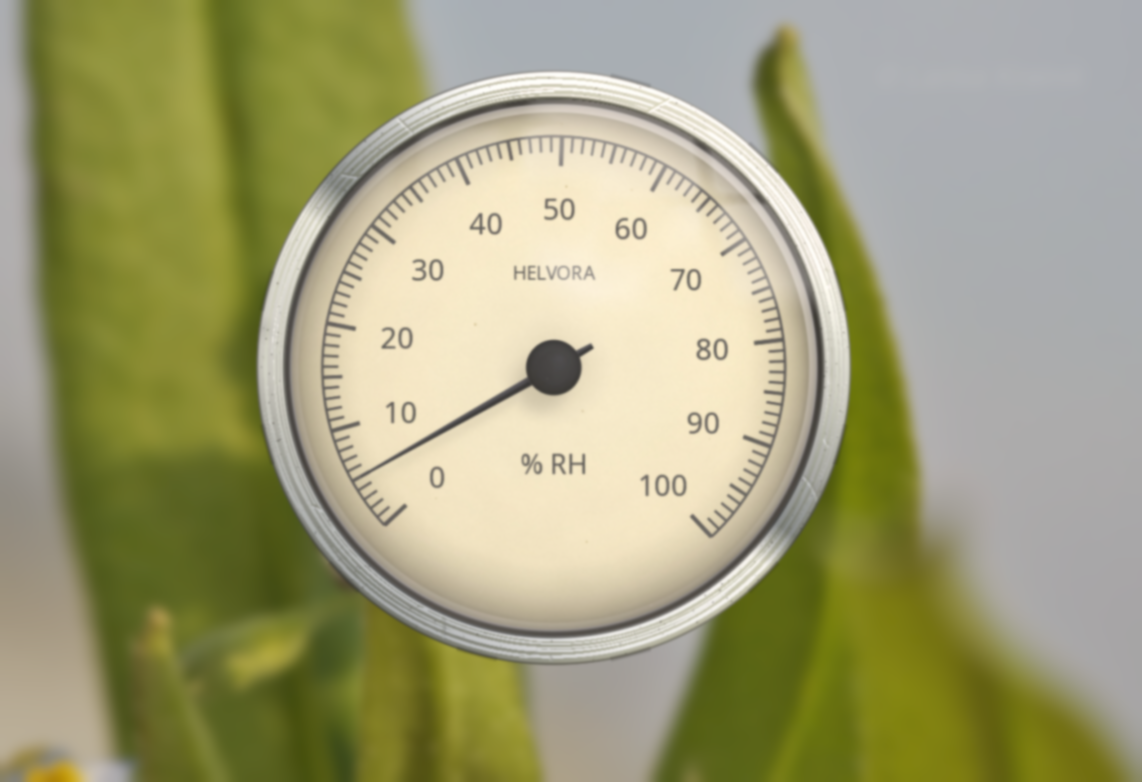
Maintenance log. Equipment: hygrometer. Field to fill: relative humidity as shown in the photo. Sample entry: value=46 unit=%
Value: value=5 unit=%
